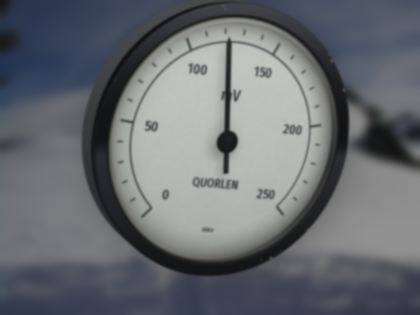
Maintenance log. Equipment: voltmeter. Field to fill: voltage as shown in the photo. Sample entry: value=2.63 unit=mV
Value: value=120 unit=mV
